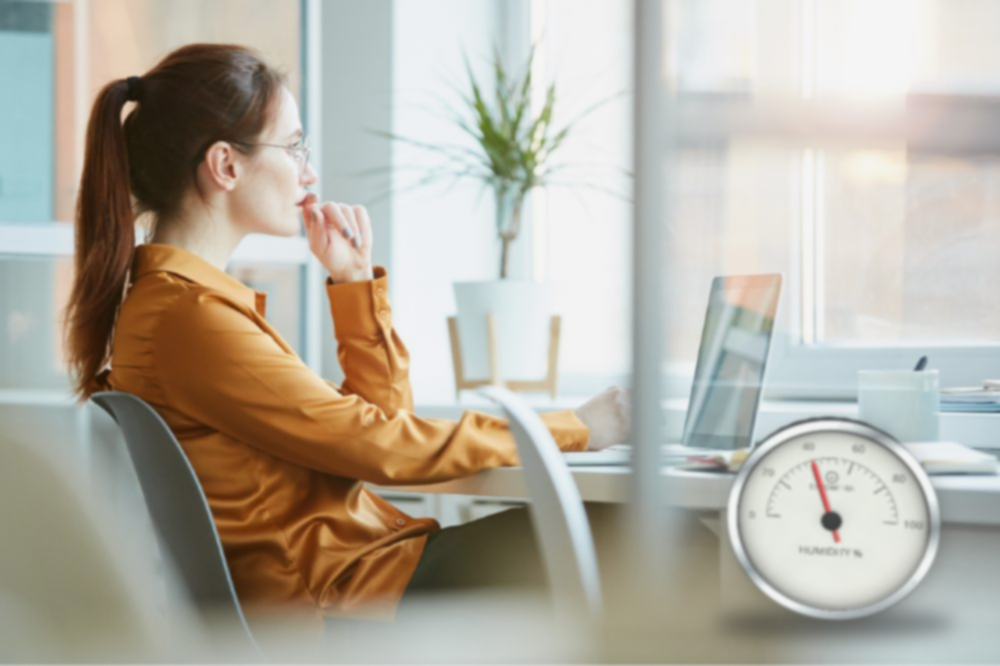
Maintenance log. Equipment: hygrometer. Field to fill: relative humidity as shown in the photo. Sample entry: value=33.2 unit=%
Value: value=40 unit=%
